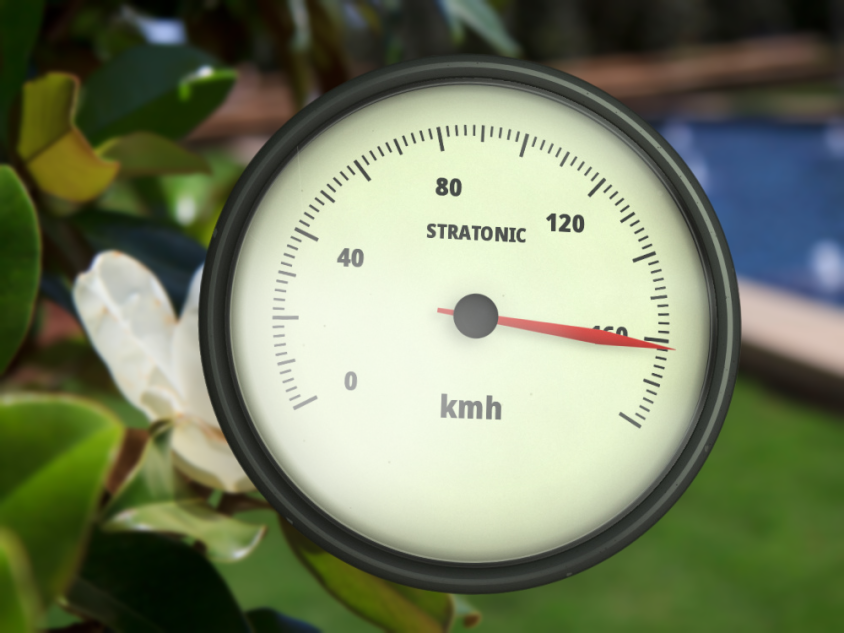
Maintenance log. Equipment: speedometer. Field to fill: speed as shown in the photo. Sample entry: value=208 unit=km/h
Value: value=162 unit=km/h
